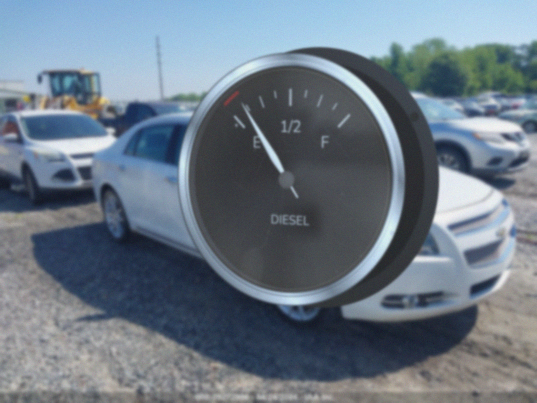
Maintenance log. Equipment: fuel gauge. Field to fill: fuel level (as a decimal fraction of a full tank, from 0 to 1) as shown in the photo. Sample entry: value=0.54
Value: value=0.125
